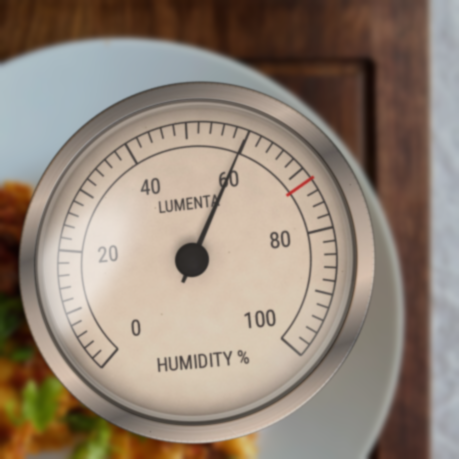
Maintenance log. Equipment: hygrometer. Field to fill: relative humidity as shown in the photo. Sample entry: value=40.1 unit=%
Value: value=60 unit=%
